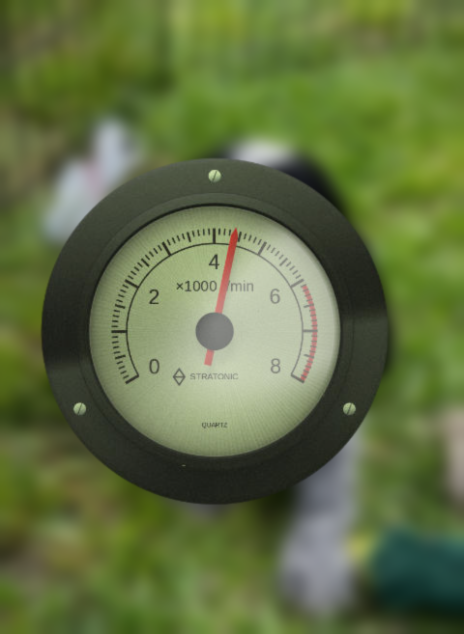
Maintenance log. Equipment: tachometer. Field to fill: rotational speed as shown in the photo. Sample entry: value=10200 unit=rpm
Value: value=4400 unit=rpm
